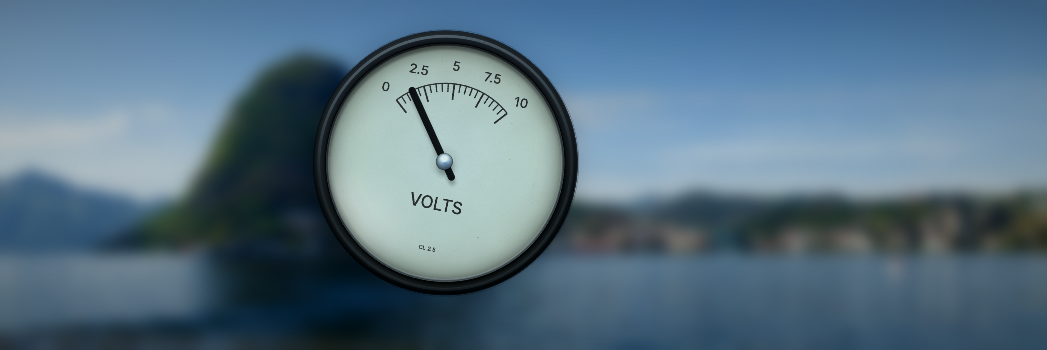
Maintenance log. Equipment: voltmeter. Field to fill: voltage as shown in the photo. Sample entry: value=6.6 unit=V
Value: value=1.5 unit=V
